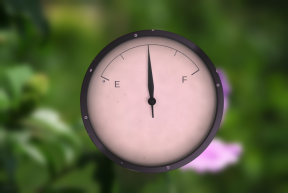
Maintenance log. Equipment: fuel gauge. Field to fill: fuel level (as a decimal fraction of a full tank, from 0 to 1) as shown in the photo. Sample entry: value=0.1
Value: value=0.5
